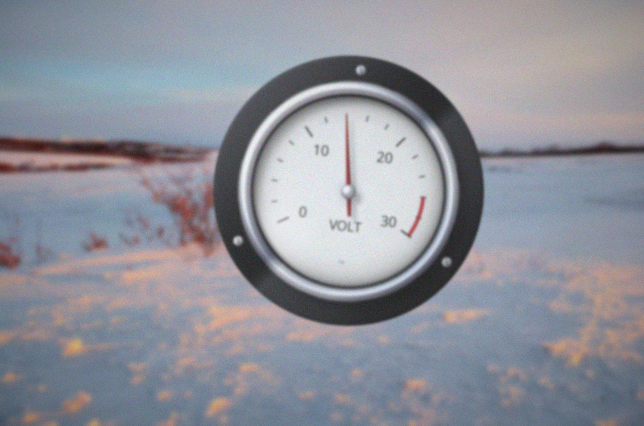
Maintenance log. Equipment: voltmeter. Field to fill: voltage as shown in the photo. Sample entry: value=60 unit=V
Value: value=14 unit=V
